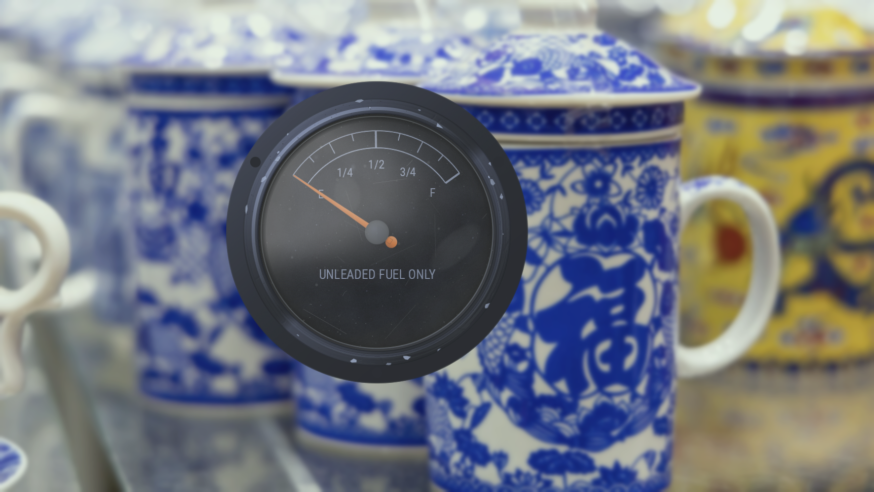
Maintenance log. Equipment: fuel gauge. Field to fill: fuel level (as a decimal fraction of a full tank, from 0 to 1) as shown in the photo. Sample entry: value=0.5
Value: value=0
